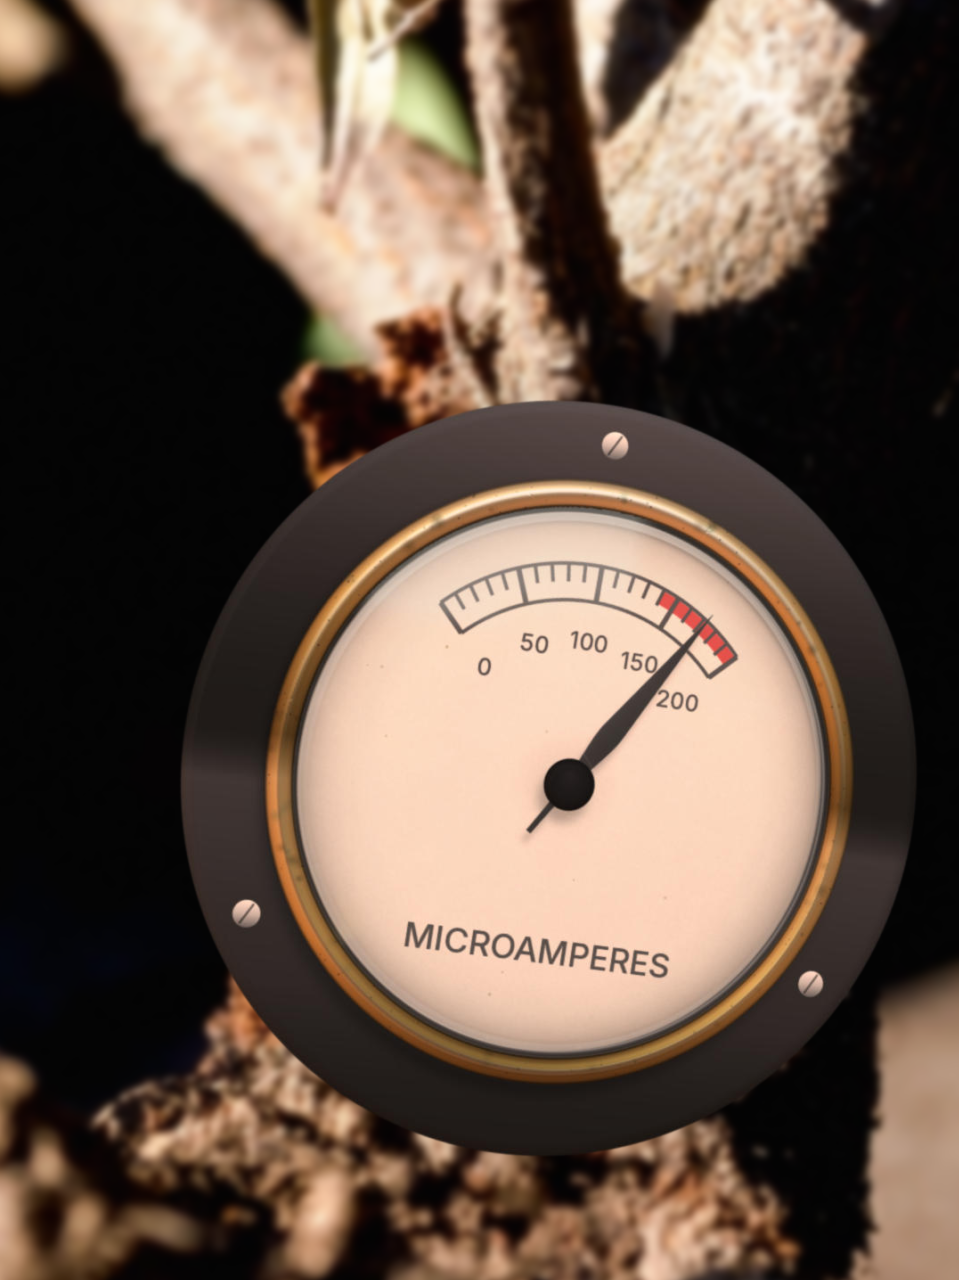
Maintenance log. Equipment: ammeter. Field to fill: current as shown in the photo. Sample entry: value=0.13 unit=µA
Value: value=170 unit=µA
